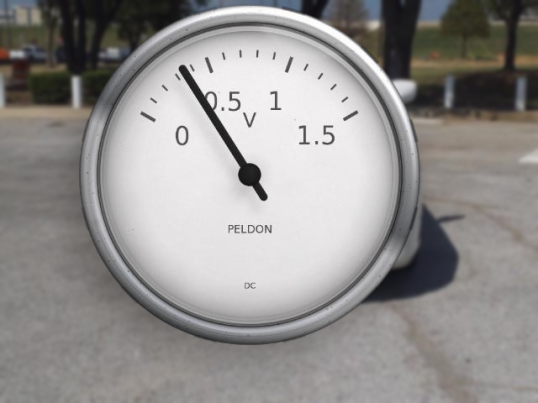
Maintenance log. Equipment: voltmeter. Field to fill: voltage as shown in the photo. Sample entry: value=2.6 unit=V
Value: value=0.35 unit=V
